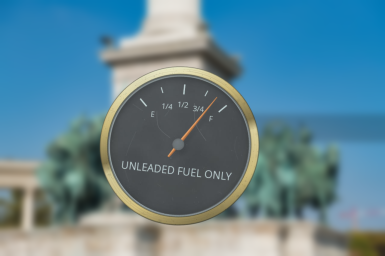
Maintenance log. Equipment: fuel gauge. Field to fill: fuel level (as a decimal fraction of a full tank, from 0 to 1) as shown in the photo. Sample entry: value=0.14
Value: value=0.875
